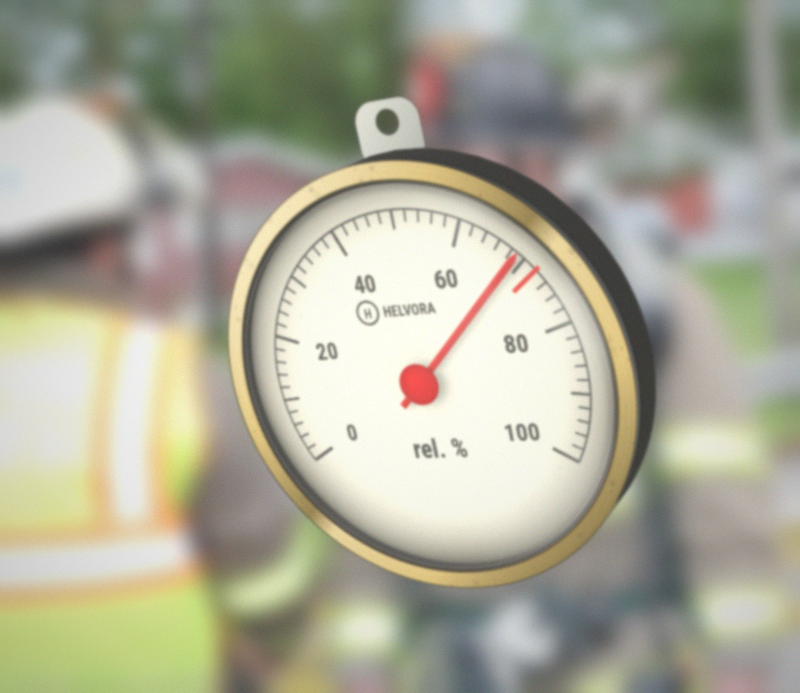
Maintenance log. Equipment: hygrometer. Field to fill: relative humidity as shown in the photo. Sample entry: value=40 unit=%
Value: value=69 unit=%
